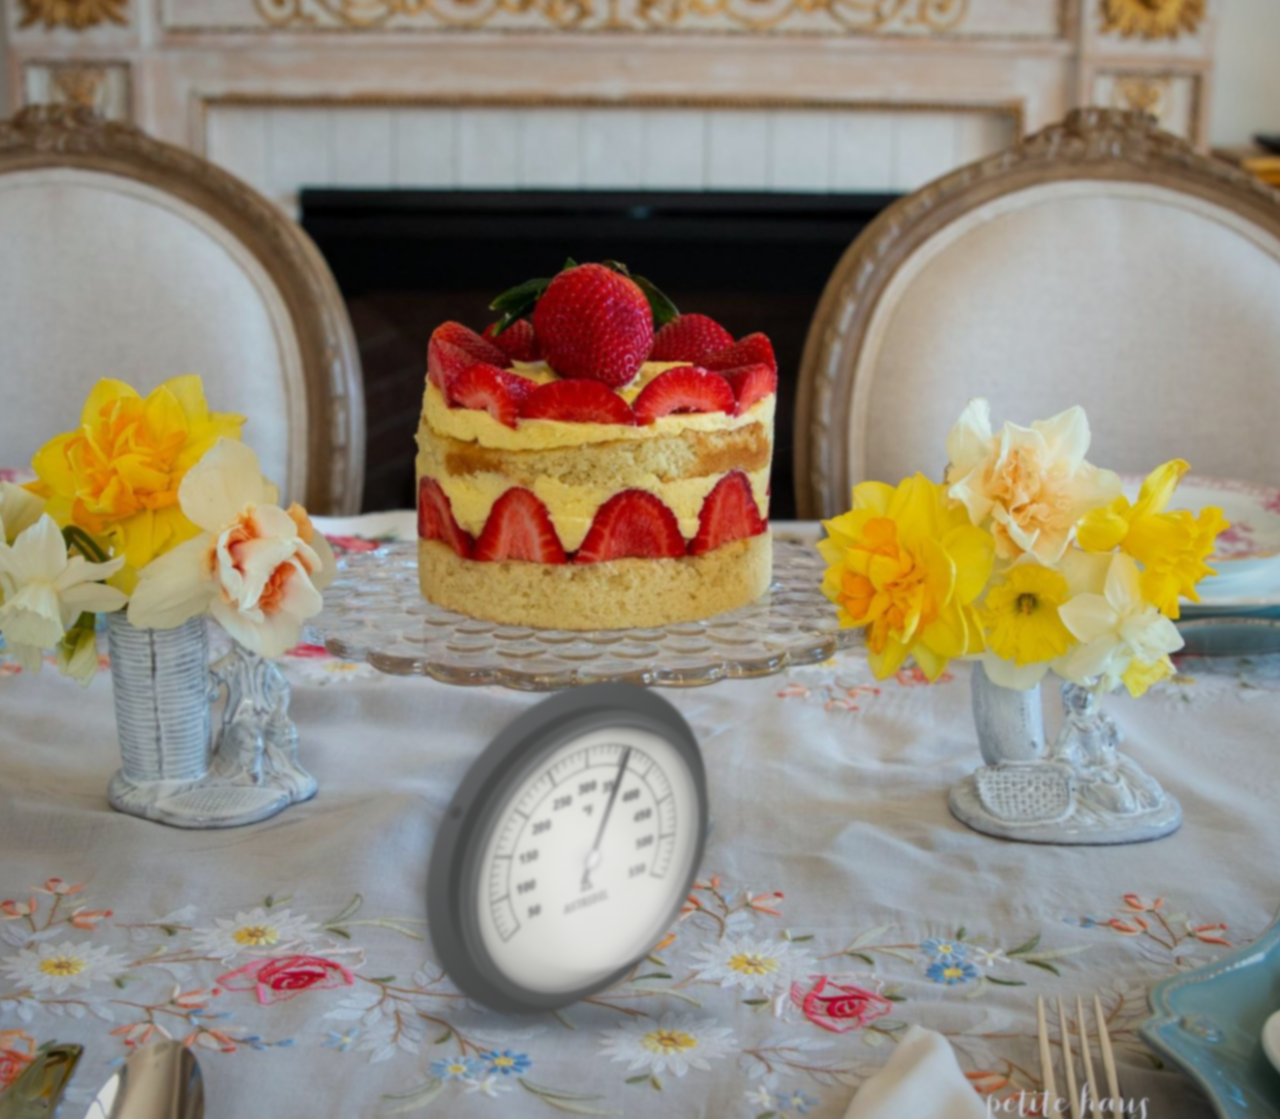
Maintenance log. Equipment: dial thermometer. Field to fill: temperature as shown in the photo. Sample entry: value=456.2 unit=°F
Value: value=350 unit=°F
